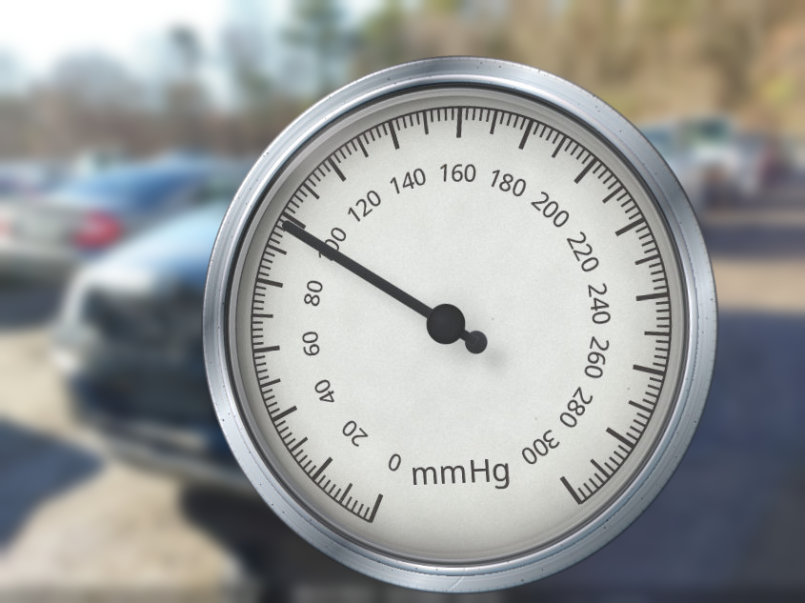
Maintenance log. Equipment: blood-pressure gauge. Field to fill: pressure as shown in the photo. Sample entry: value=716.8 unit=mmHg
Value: value=98 unit=mmHg
